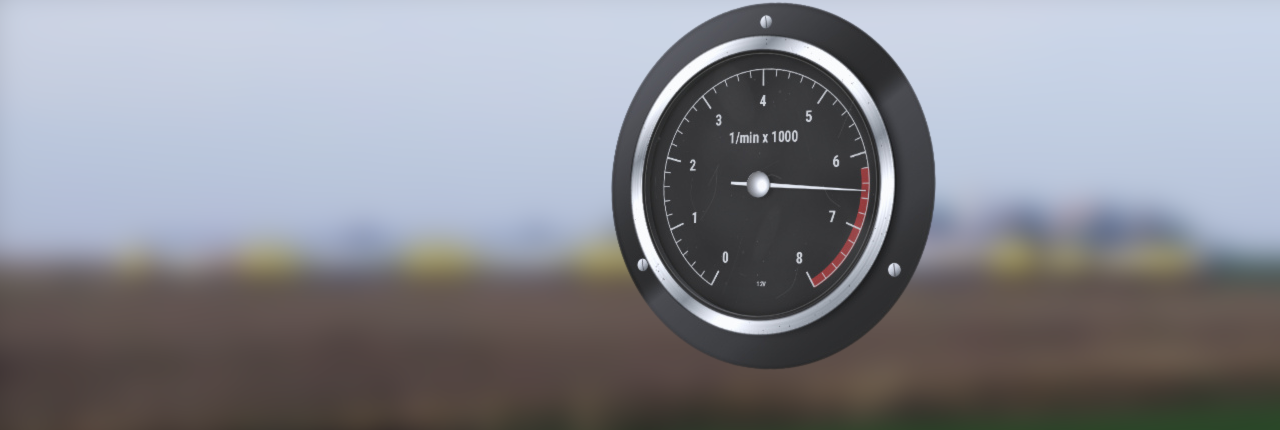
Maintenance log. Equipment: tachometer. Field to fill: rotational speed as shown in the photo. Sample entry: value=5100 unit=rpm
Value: value=6500 unit=rpm
